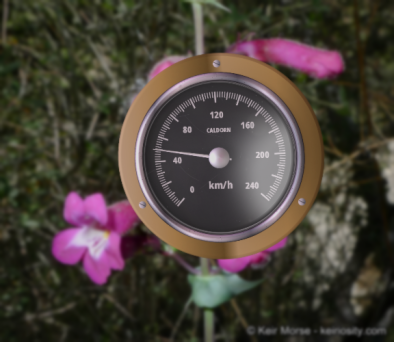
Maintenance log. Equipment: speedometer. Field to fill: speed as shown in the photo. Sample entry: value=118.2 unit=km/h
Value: value=50 unit=km/h
